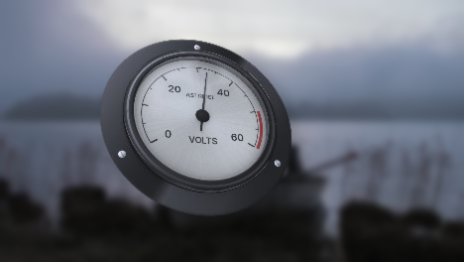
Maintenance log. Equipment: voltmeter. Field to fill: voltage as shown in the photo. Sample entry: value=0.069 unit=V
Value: value=32.5 unit=V
